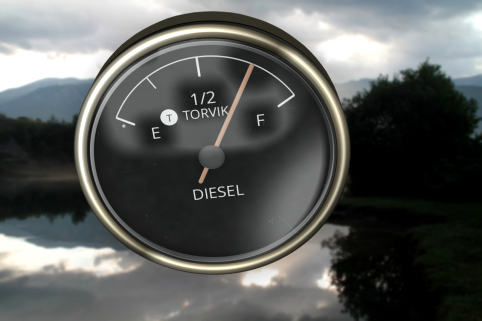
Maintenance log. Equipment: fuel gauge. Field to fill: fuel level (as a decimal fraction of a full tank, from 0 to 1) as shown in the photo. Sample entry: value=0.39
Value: value=0.75
